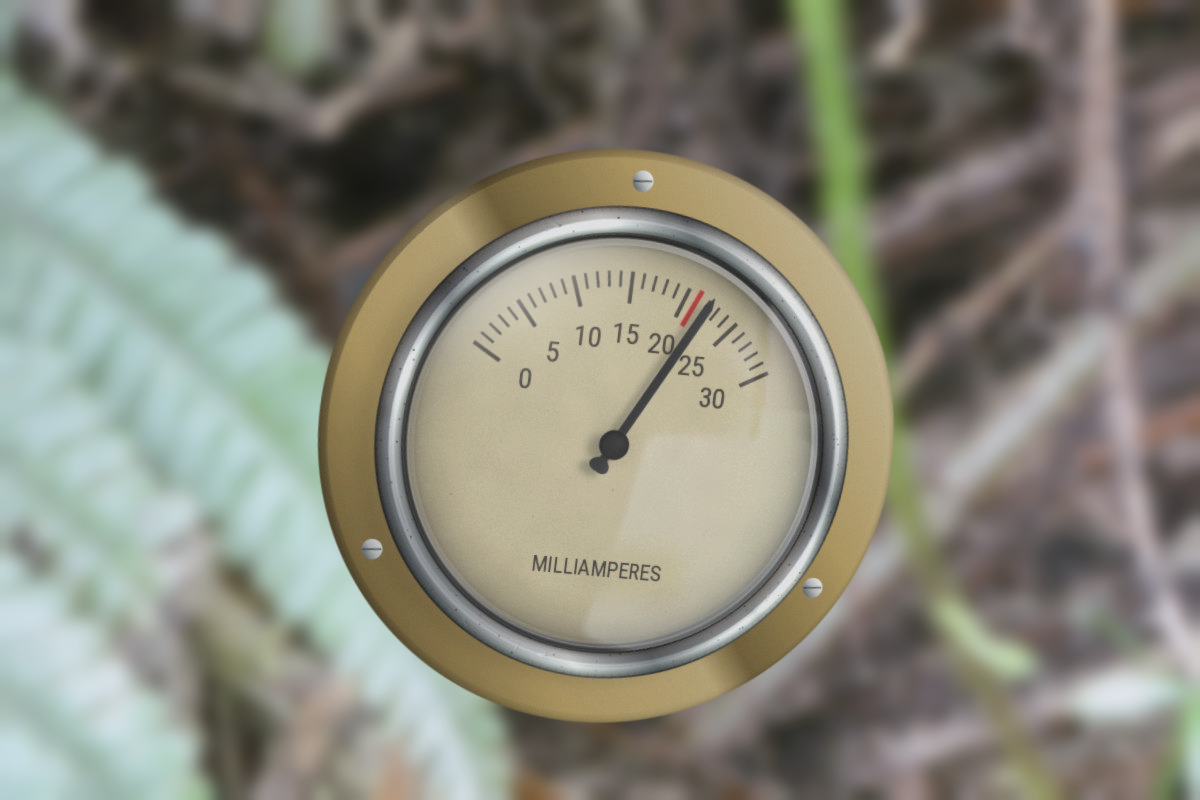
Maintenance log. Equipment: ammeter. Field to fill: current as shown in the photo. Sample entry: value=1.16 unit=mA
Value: value=22 unit=mA
